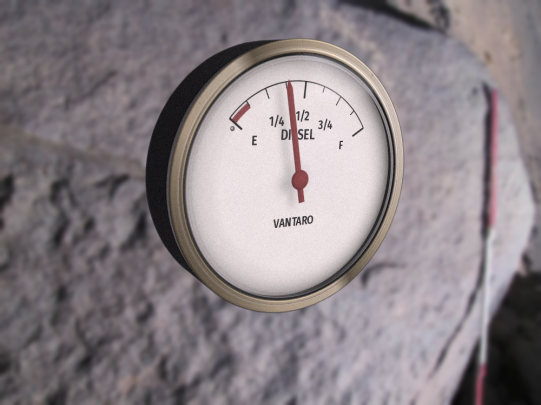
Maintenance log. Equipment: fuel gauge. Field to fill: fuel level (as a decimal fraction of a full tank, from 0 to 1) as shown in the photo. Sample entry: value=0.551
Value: value=0.375
